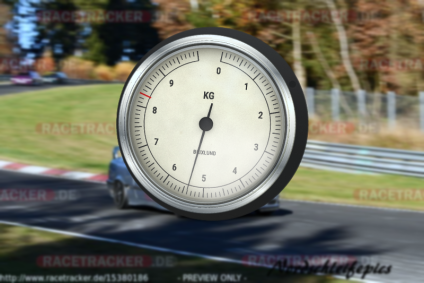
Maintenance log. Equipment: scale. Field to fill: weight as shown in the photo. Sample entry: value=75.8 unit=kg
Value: value=5.4 unit=kg
